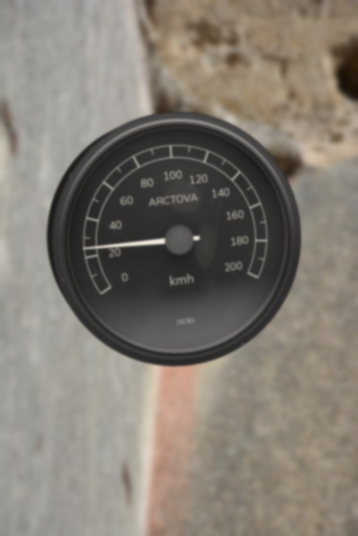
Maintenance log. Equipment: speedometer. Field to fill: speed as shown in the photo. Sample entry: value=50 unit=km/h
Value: value=25 unit=km/h
